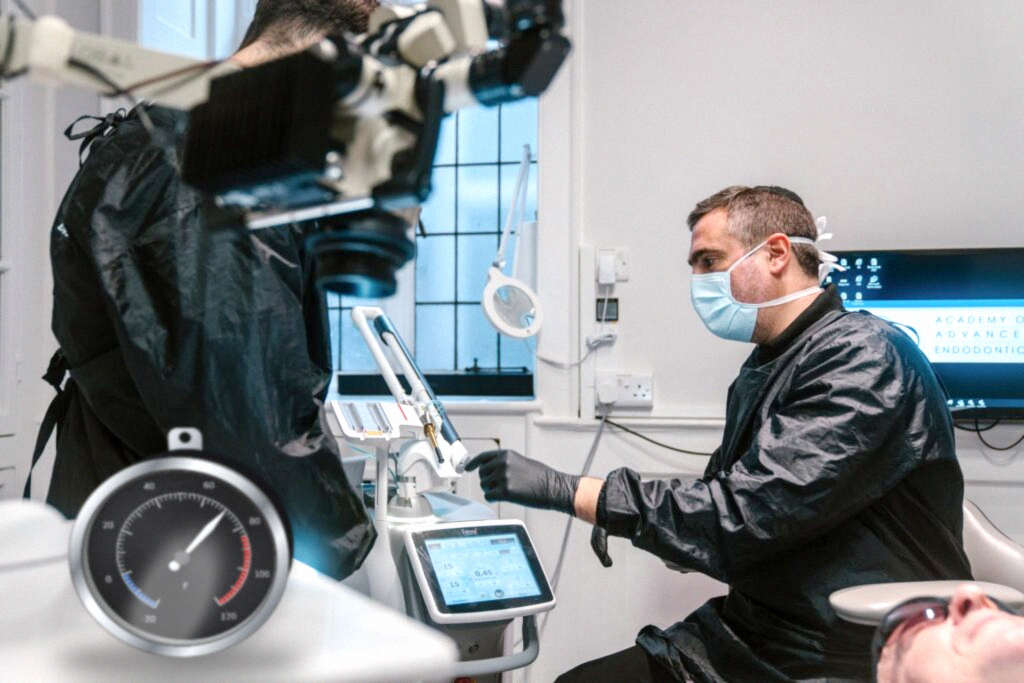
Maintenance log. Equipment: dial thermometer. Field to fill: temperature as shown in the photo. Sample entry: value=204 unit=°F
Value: value=70 unit=°F
